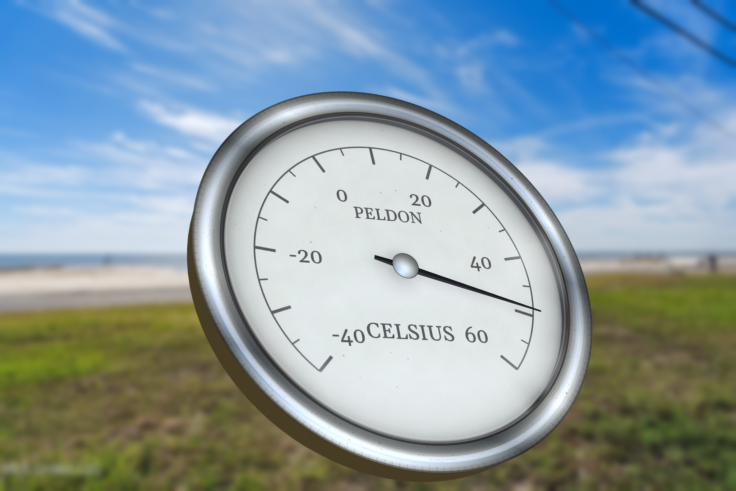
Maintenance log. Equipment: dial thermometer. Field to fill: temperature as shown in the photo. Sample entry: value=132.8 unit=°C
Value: value=50 unit=°C
